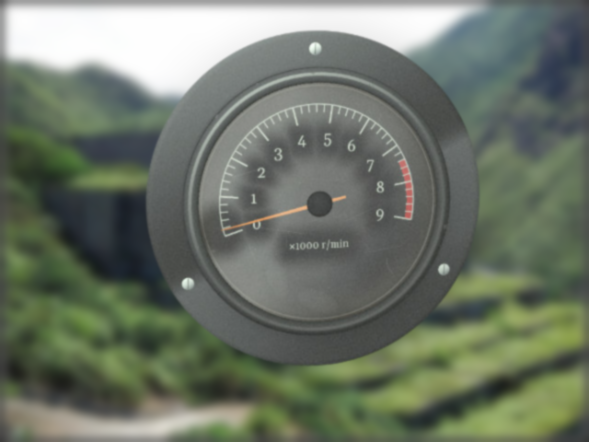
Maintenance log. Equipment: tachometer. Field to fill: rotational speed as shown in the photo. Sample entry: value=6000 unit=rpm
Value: value=200 unit=rpm
